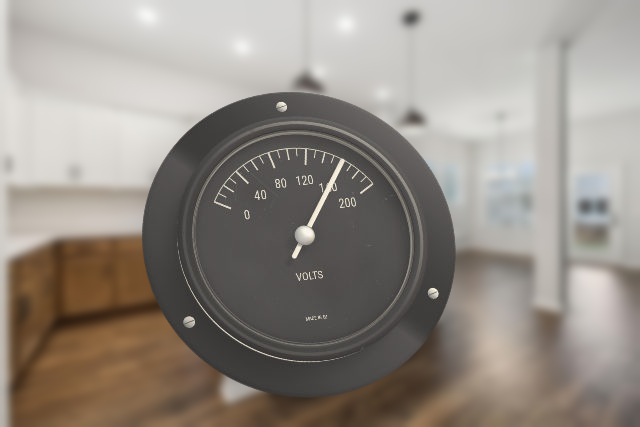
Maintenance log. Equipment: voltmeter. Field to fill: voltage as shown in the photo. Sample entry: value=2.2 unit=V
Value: value=160 unit=V
